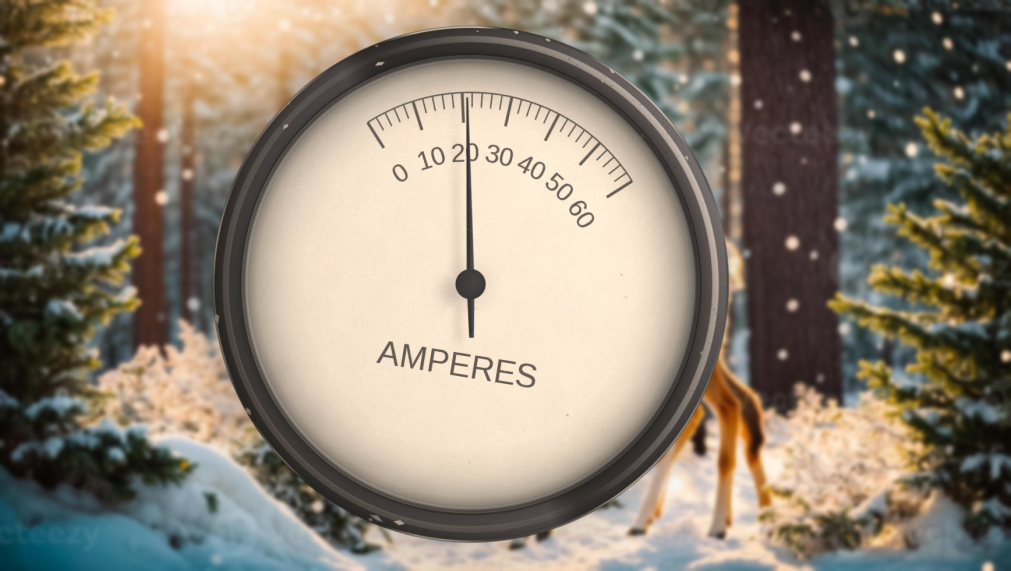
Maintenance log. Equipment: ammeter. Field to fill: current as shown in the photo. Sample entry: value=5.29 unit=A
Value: value=21 unit=A
